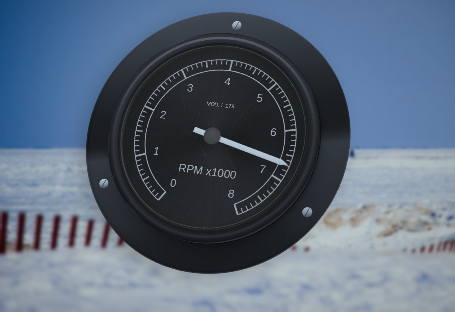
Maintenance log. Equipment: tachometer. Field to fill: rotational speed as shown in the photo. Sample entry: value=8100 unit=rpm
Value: value=6700 unit=rpm
